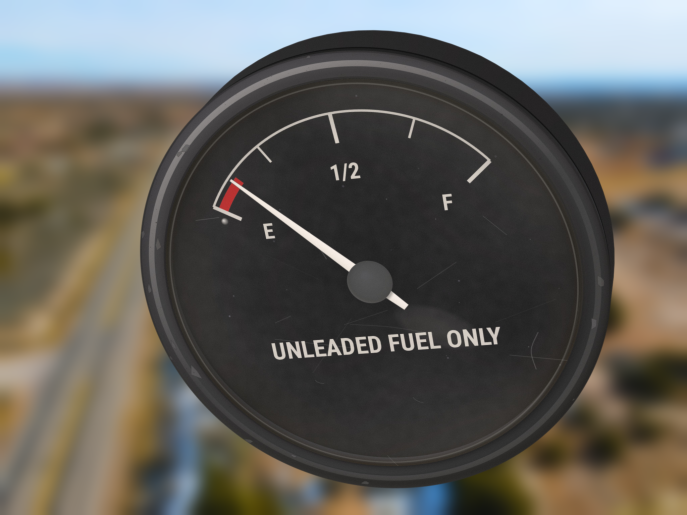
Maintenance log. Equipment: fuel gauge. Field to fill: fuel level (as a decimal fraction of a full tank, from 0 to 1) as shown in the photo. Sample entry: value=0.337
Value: value=0.125
